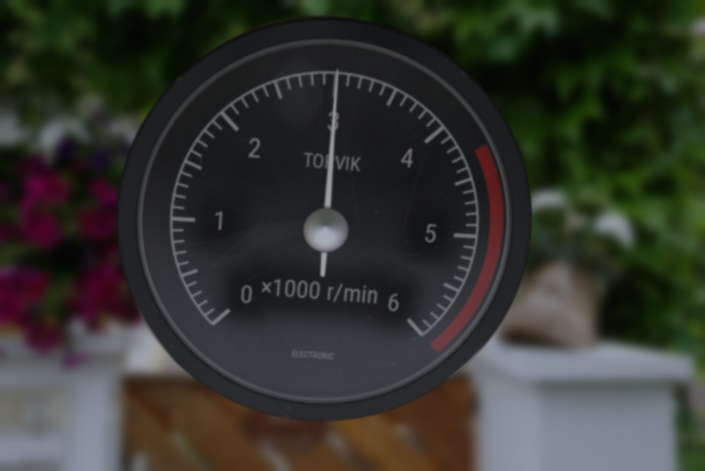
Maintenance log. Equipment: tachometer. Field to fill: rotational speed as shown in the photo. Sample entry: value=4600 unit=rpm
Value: value=3000 unit=rpm
